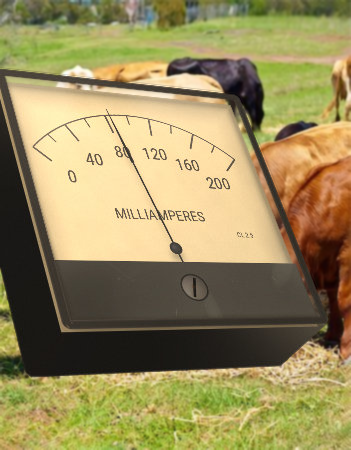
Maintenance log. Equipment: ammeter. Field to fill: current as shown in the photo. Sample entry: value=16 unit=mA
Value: value=80 unit=mA
